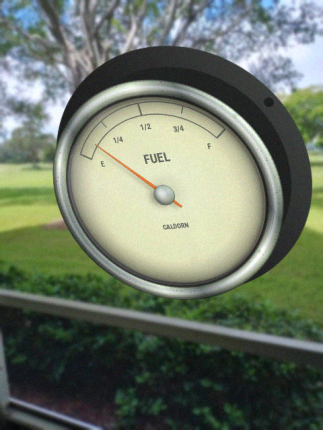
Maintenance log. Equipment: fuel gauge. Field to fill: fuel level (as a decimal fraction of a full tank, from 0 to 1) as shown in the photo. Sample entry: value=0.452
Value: value=0.125
